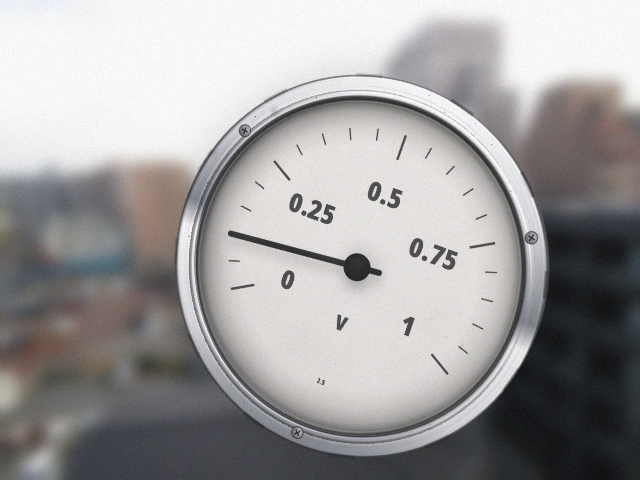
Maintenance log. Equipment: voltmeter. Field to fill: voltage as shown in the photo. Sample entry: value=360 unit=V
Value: value=0.1 unit=V
